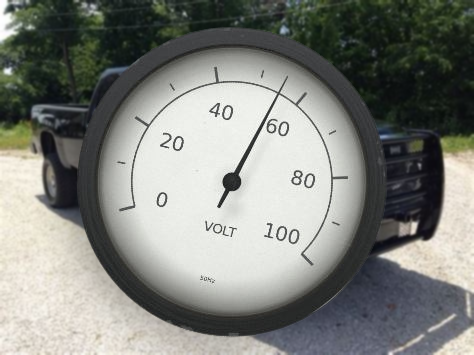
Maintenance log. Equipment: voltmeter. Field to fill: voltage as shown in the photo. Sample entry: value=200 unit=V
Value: value=55 unit=V
